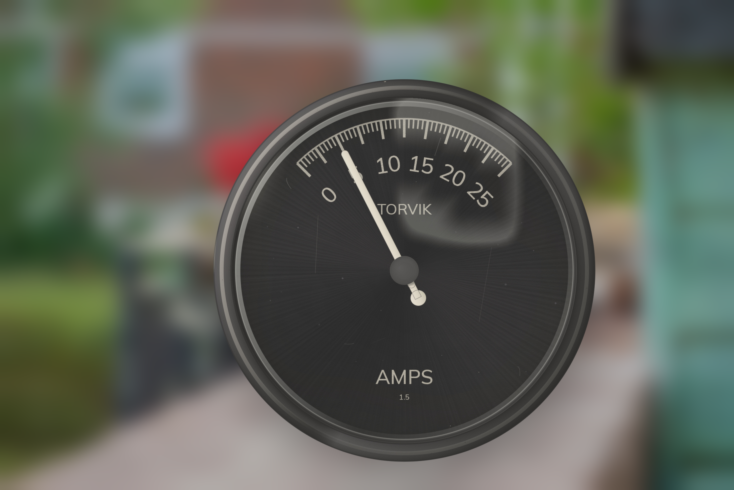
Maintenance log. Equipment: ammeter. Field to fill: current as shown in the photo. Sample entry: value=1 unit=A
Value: value=5 unit=A
